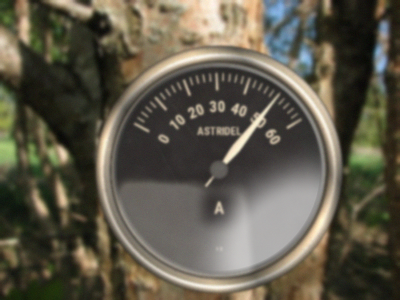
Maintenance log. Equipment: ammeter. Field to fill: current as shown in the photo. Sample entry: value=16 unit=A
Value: value=50 unit=A
